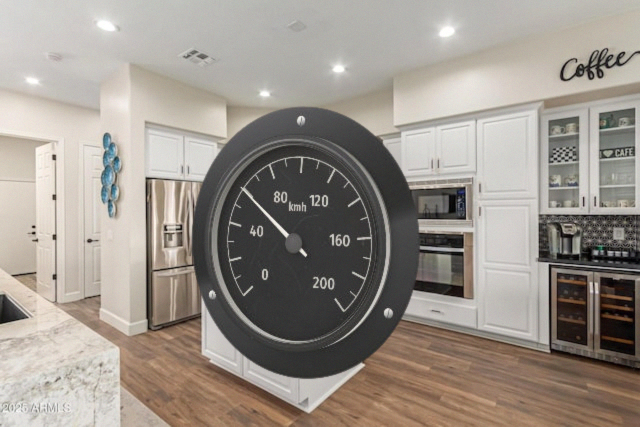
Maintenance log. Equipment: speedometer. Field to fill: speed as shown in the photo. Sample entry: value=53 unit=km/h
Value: value=60 unit=km/h
